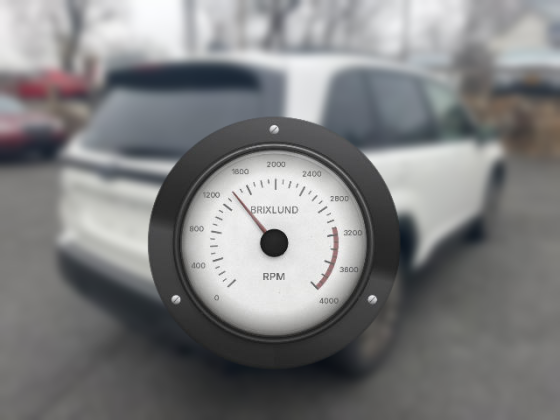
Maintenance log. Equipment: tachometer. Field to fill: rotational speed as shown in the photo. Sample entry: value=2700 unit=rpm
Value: value=1400 unit=rpm
